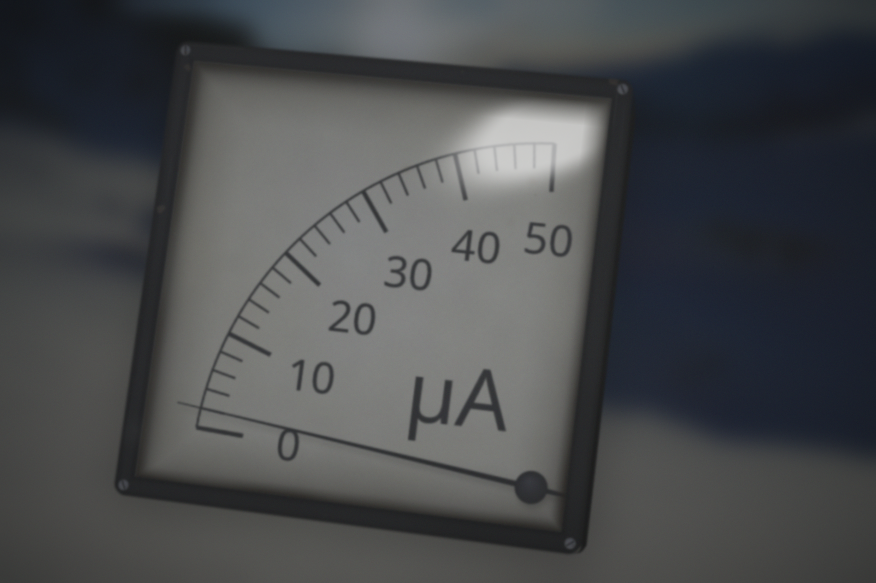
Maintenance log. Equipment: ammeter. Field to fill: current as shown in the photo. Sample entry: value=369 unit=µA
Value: value=2 unit=µA
